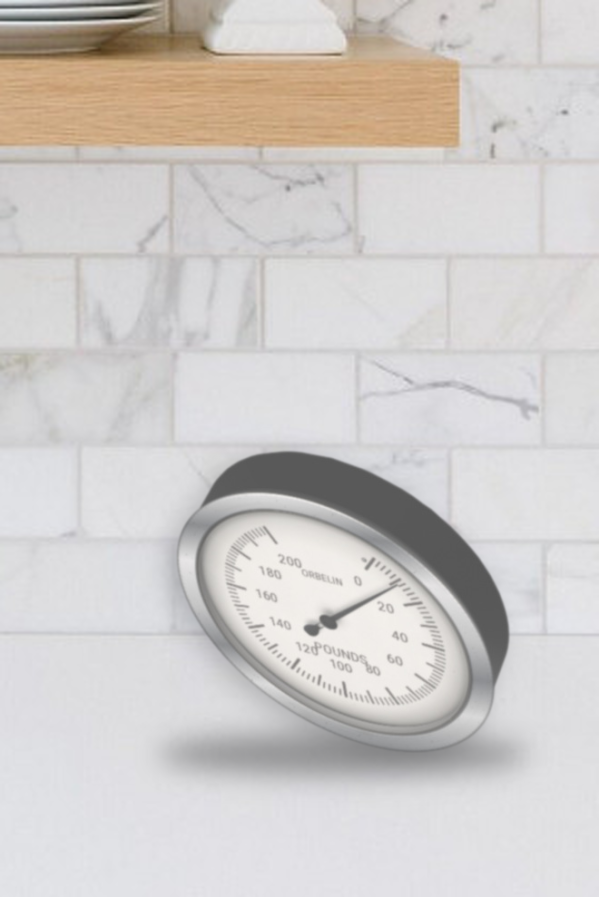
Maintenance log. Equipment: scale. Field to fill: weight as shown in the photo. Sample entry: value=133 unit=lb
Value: value=10 unit=lb
